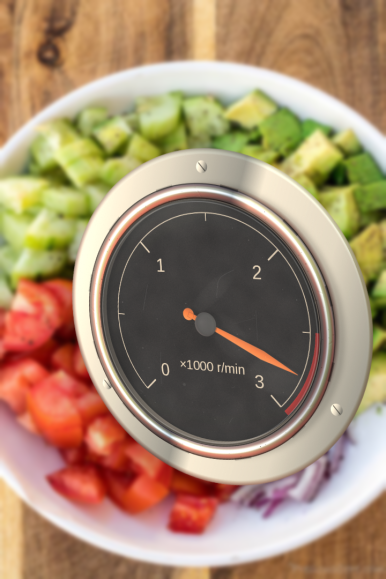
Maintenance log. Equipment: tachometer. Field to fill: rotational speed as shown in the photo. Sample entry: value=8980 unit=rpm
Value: value=2750 unit=rpm
